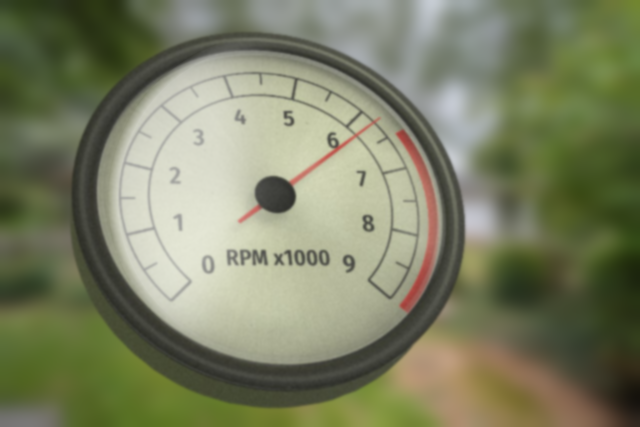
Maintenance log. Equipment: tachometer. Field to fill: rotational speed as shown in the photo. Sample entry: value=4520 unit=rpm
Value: value=6250 unit=rpm
